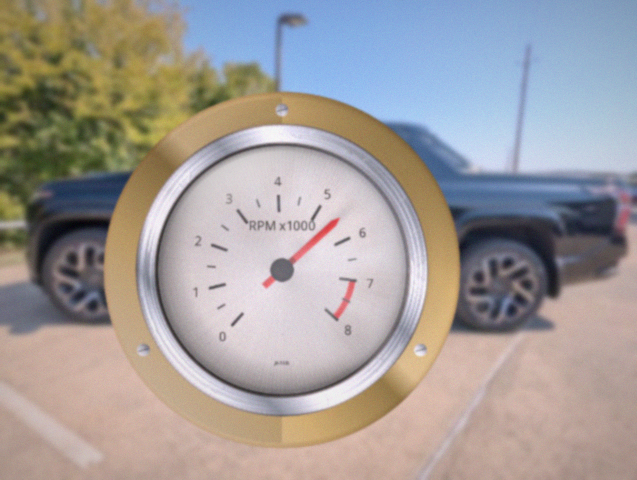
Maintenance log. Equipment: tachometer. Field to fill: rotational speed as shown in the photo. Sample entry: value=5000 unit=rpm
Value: value=5500 unit=rpm
